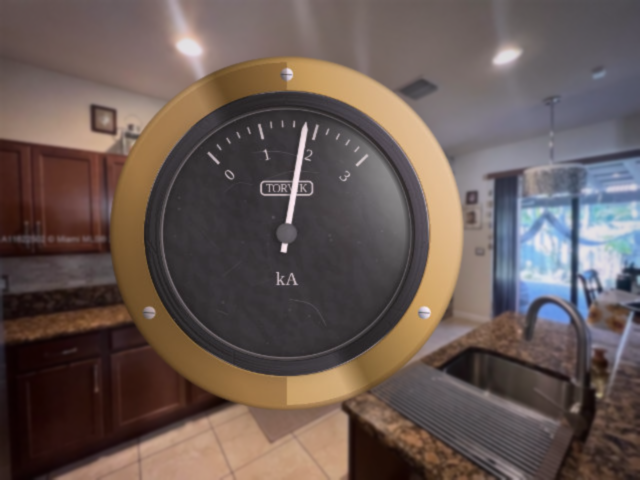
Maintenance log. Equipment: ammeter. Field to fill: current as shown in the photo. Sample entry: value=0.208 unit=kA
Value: value=1.8 unit=kA
